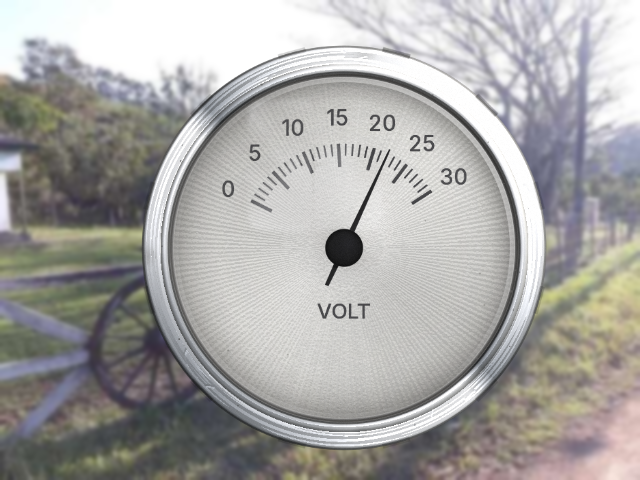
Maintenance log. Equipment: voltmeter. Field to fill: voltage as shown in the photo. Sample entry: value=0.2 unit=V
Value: value=22 unit=V
